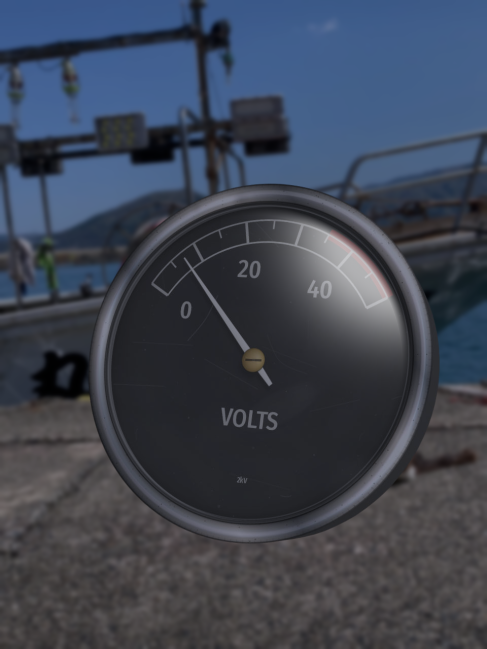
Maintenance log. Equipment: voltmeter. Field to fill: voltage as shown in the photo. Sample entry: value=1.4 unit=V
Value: value=7.5 unit=V
